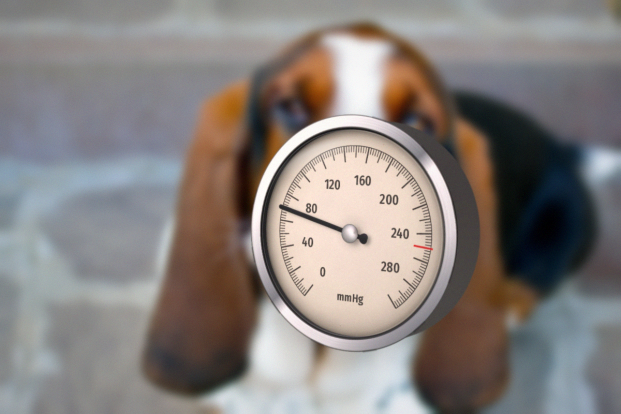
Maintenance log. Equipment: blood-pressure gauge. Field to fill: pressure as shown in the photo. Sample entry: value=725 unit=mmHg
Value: value=70 unit=mmHg
